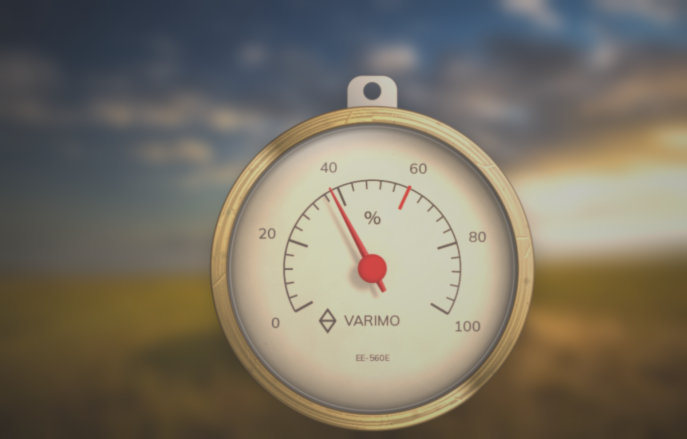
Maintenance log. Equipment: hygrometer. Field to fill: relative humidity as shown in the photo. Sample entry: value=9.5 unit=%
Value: value=38 unit=%
